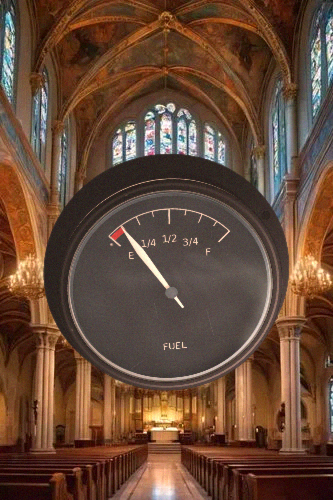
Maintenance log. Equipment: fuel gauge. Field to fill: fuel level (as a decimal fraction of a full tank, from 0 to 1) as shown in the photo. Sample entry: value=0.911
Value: value=0.125
